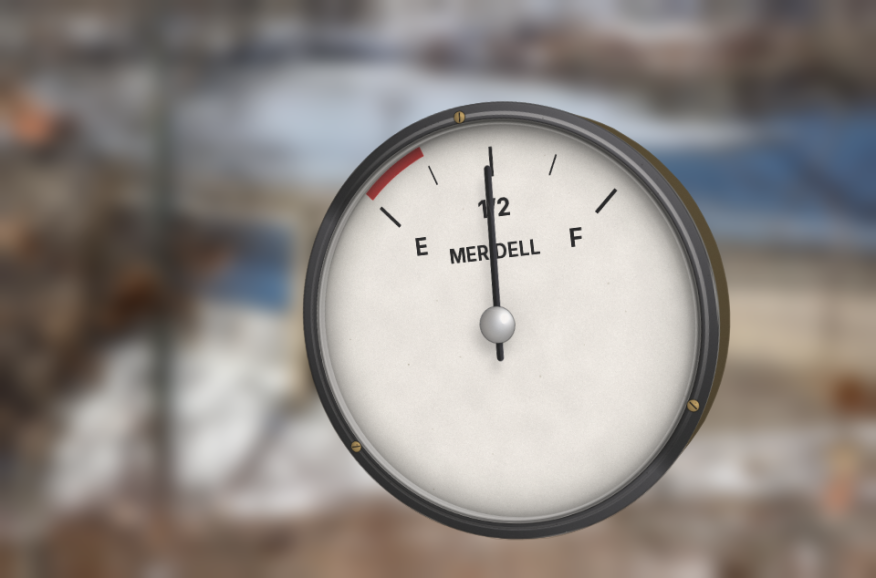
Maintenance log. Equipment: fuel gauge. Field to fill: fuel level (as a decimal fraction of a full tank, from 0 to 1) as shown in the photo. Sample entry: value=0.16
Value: value=0.5
